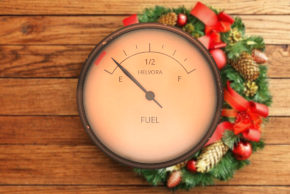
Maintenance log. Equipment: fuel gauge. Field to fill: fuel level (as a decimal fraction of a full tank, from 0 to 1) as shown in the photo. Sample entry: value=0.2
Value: value=0.125
